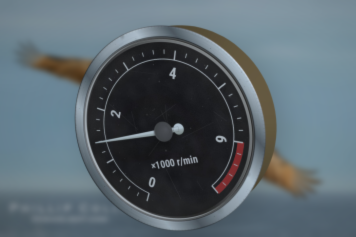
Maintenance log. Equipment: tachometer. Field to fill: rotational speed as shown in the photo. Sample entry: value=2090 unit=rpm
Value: value=1400 unit=rpm
